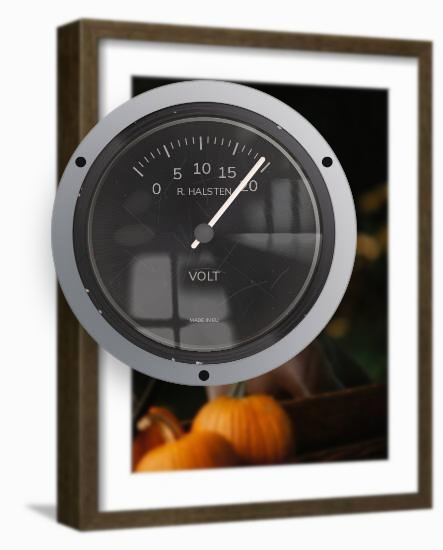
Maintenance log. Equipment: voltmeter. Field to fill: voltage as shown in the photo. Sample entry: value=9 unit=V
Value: value=19 unit=V
